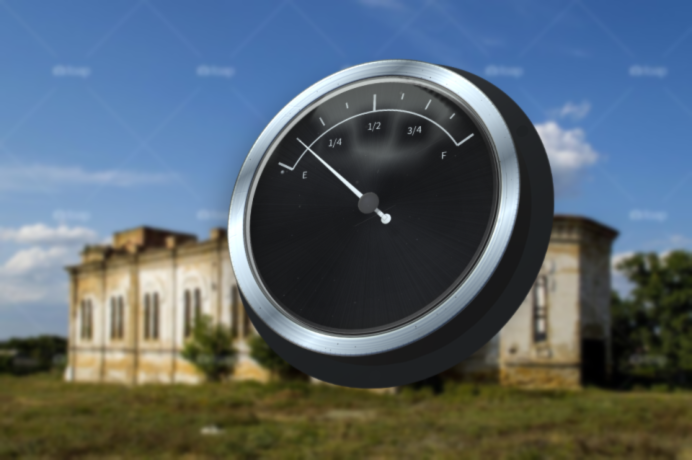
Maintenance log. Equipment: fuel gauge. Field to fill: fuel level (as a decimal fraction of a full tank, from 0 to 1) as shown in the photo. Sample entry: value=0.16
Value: value=0.125
